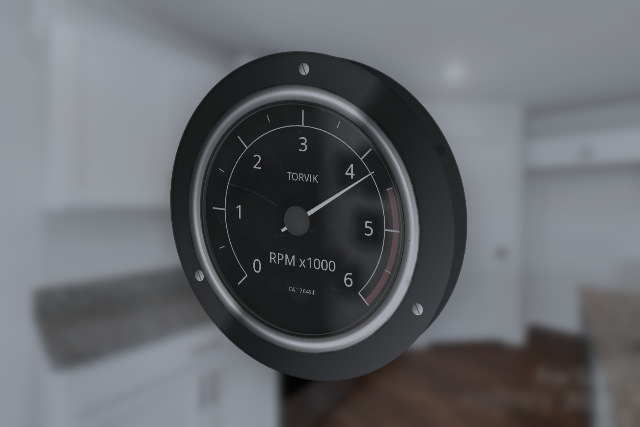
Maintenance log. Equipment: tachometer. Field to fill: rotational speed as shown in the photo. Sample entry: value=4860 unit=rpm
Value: value=4250 unit=rpm
